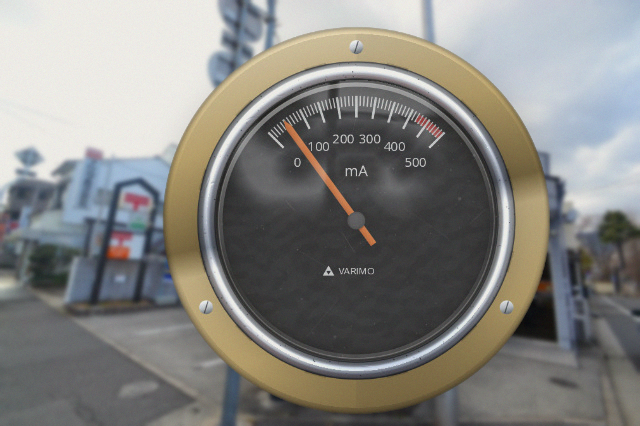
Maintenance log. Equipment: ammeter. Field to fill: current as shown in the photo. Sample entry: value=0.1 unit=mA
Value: value=50 unit=mA
